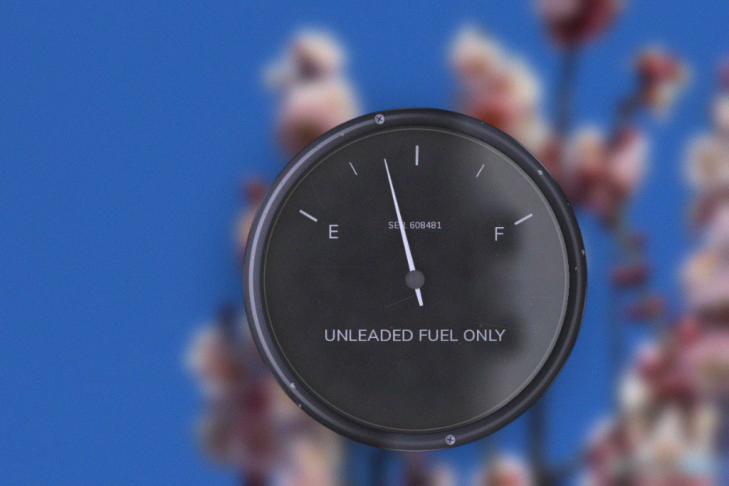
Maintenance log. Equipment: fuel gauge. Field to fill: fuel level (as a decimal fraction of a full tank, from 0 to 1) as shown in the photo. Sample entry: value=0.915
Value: value=0.375
